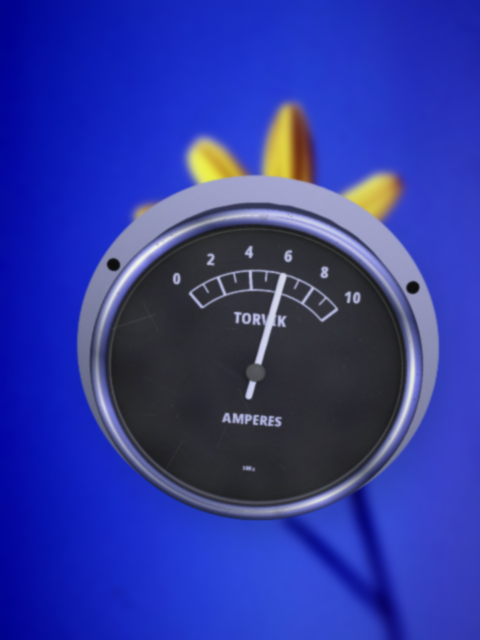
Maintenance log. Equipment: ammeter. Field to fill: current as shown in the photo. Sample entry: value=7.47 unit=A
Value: value=6 unit=A
